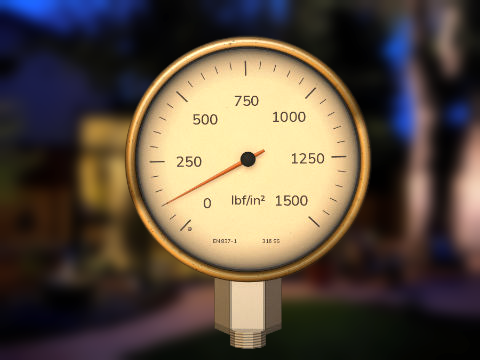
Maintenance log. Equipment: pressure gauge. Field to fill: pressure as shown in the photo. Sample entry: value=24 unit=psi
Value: value=100 unit=psi
